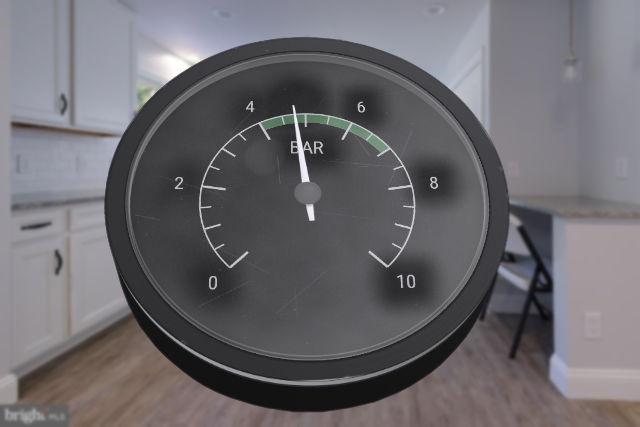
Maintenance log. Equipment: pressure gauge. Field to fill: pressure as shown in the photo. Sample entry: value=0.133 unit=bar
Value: value=4.75 unit=bar
